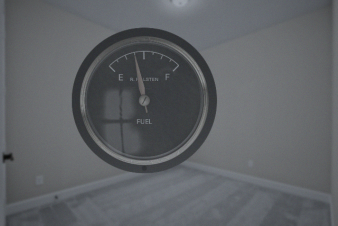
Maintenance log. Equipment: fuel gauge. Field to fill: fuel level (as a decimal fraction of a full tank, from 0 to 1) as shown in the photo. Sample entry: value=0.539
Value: value=0.375
